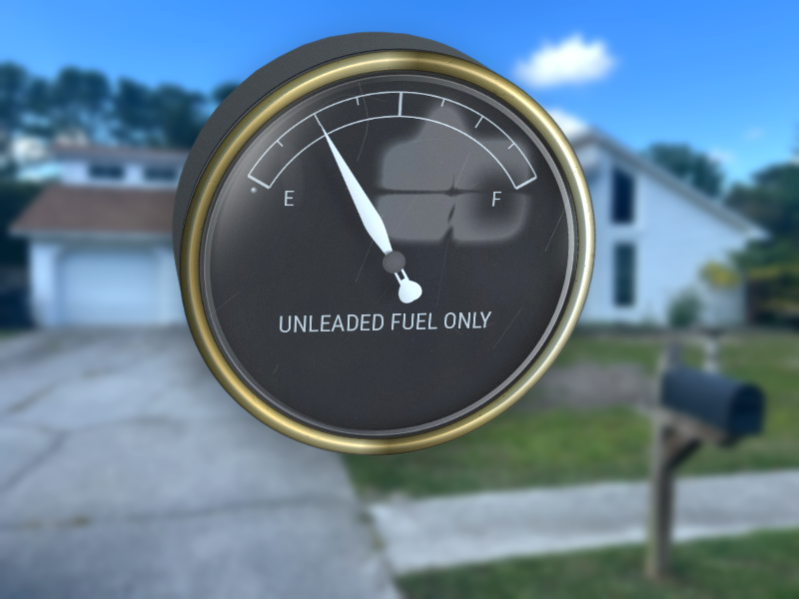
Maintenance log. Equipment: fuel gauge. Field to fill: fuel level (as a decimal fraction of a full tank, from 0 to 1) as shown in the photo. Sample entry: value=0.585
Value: value=0.25
